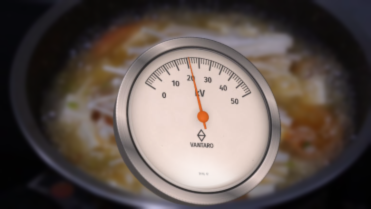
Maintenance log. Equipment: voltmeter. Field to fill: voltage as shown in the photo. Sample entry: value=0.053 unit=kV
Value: value=20 unit=kV
